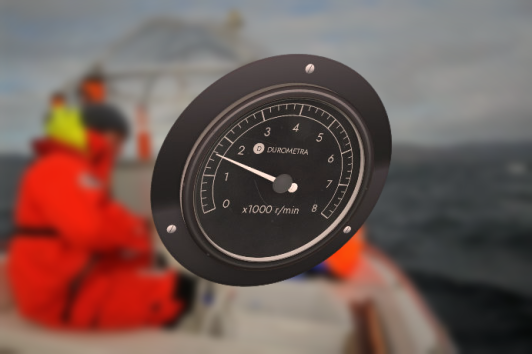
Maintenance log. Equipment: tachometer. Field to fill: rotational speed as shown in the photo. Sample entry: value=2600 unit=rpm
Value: value=1600 unit=rpm
